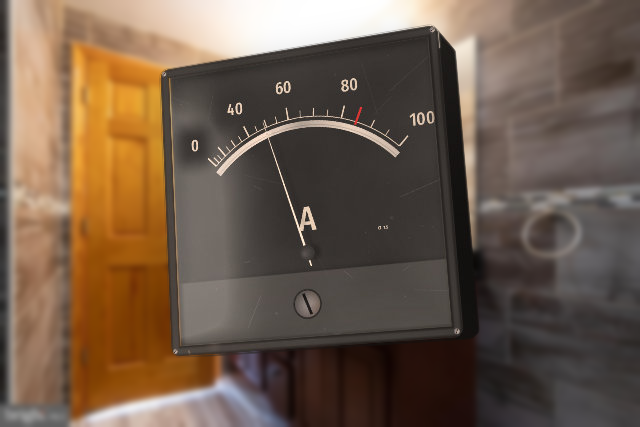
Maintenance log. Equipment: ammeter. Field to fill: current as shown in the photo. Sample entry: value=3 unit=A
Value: value=50 unit=A
